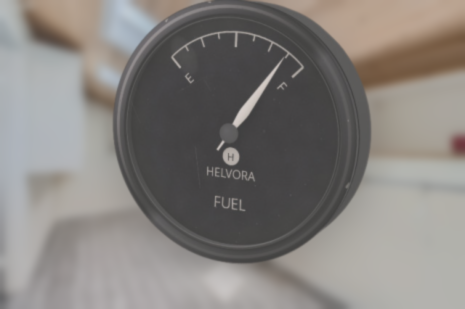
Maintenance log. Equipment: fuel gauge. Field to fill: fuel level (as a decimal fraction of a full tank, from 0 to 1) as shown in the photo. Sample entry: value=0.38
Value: value=0.875
